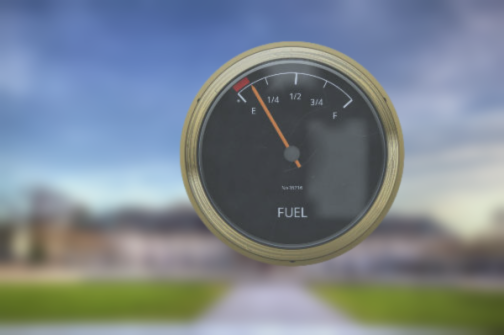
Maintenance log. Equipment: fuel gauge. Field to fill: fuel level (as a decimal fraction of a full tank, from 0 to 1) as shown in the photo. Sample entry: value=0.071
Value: value=0.125
